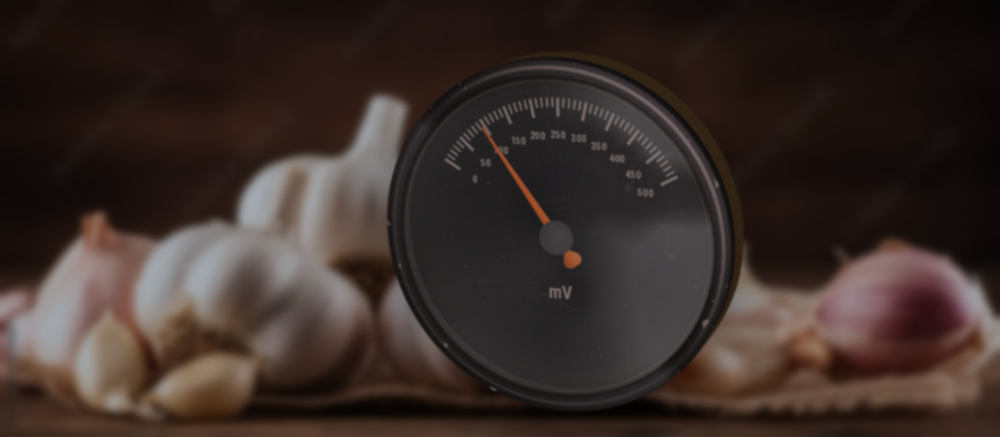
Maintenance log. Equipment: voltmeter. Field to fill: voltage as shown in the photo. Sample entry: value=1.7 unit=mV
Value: value=100 unit=mV
